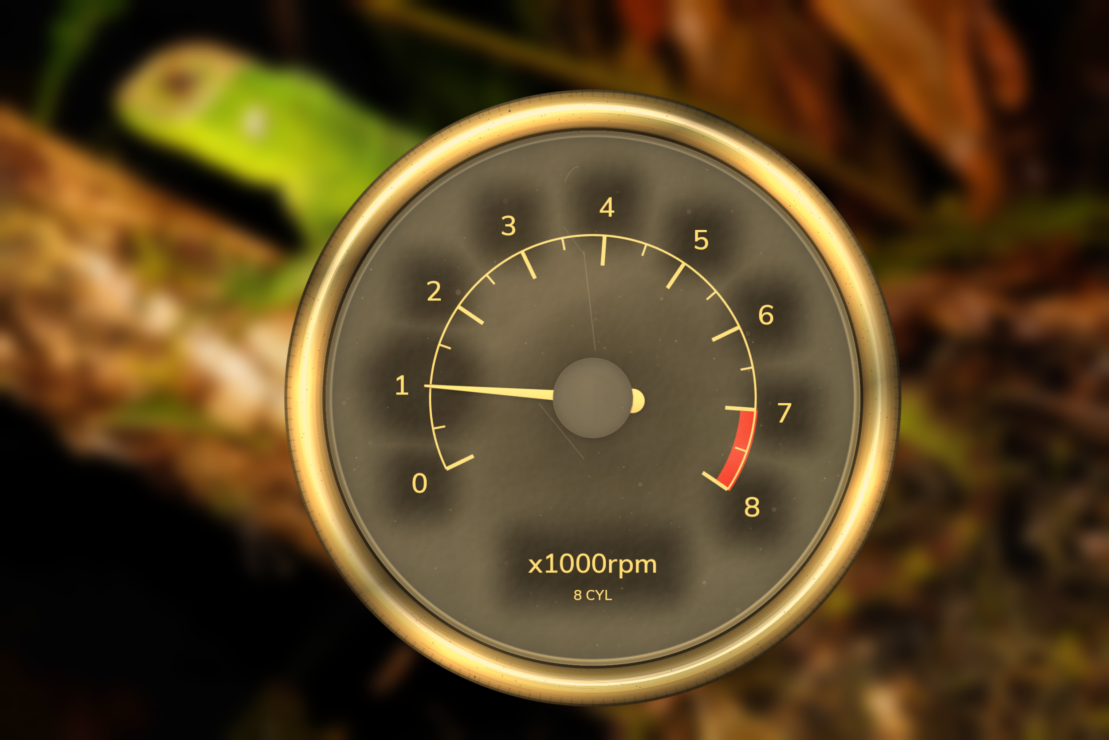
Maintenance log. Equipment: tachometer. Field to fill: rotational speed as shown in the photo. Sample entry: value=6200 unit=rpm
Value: value=1000 unit=rpm
